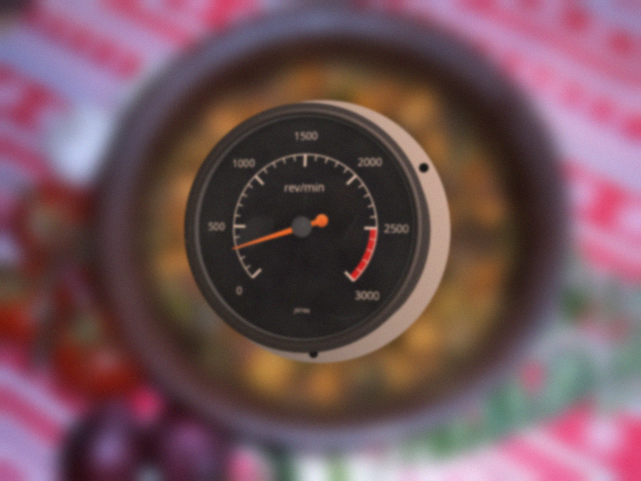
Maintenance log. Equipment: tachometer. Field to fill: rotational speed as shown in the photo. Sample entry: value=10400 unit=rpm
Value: value=300 unit=rpm
